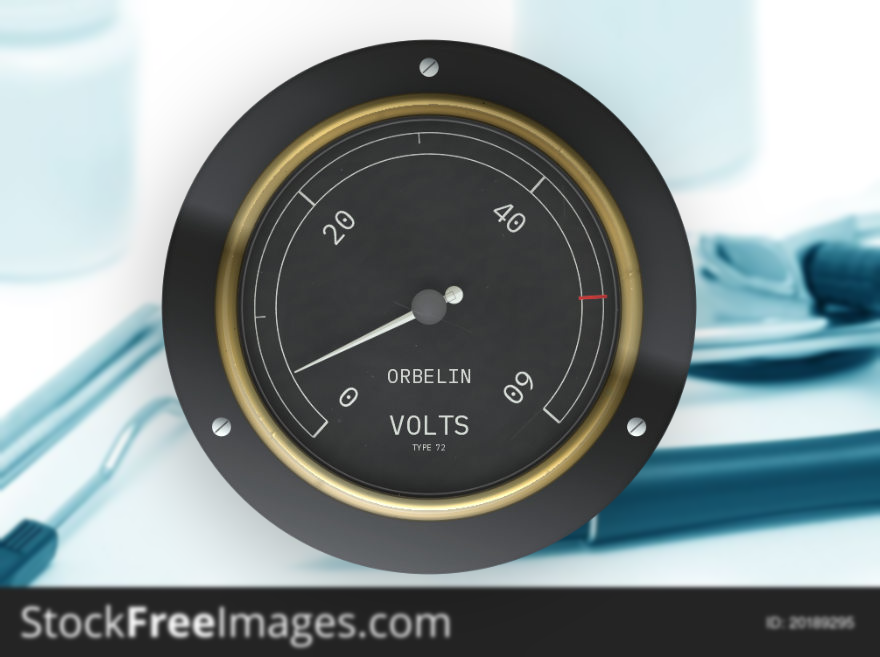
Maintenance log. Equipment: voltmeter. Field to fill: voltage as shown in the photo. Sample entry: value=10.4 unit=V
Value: value=5 unit=V
